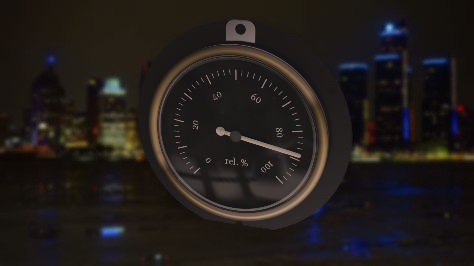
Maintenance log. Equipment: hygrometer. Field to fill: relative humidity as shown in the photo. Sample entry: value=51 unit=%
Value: value=88 unit=%
